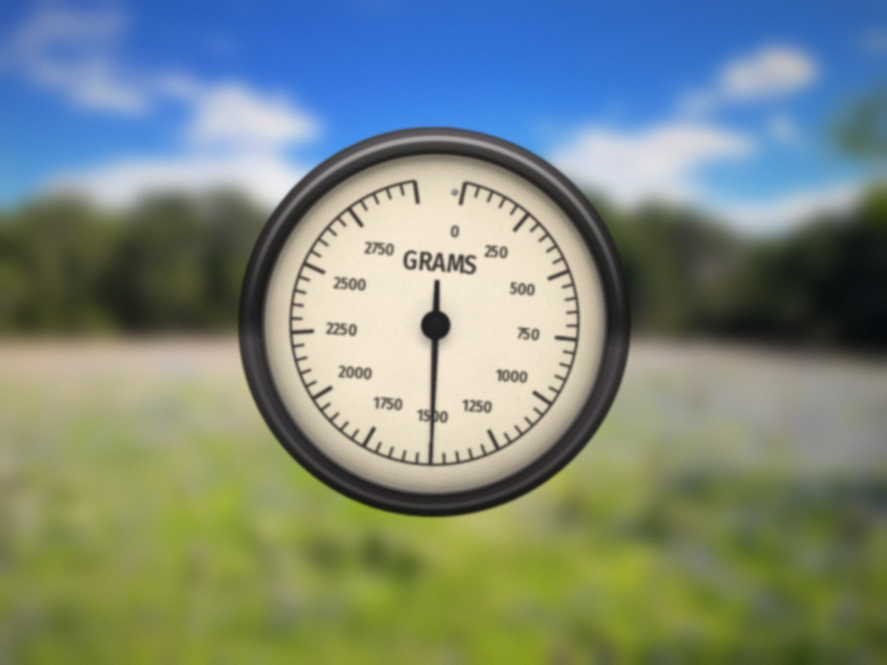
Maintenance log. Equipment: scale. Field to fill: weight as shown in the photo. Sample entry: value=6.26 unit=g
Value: value=1500 unit=g
